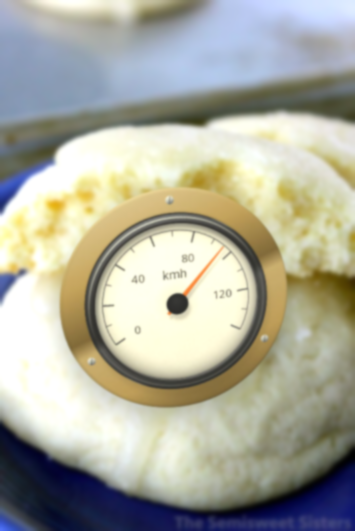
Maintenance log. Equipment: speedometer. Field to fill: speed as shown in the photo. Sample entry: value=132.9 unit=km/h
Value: value=95 unit=km/h
